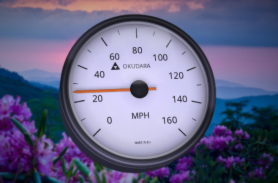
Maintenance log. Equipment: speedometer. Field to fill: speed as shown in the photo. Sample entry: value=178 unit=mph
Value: value=25 unit=mph
